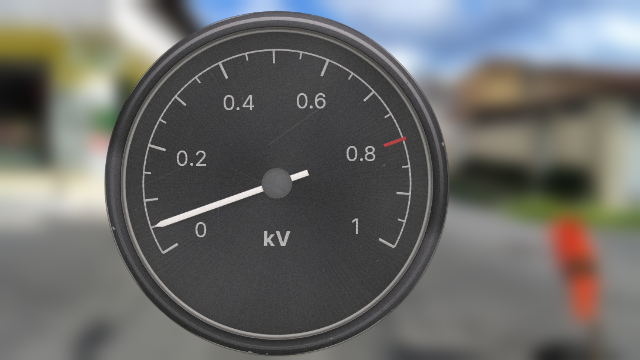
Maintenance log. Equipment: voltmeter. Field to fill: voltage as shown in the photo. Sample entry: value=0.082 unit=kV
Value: value=0.05 unit=kV
